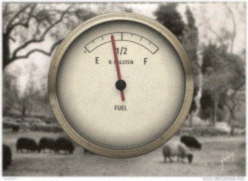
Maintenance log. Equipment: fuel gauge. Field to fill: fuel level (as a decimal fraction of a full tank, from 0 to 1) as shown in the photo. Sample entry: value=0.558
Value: value=0.375
